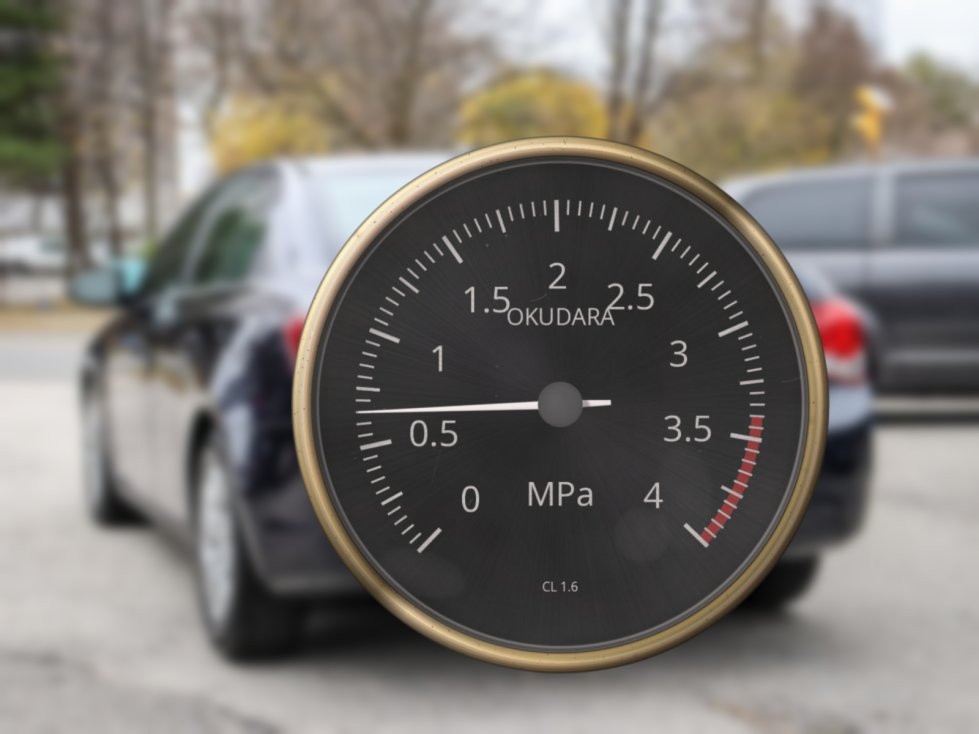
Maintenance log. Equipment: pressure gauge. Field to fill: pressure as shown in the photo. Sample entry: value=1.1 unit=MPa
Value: value=0.65 unit=MPa
